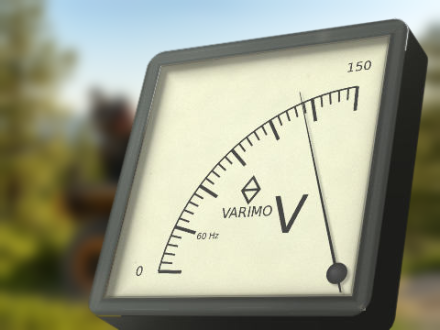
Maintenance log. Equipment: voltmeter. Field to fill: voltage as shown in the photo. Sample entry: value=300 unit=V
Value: value=120 unit=V
